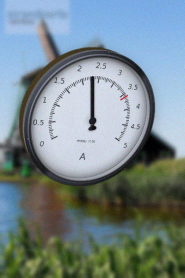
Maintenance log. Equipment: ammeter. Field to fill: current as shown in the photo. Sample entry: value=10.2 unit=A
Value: value=2.25 unit=A
